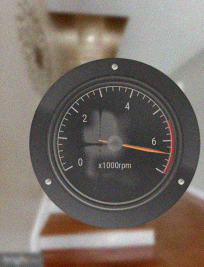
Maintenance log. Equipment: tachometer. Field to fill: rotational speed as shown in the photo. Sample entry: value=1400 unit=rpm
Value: value=6400 unit=rpm
